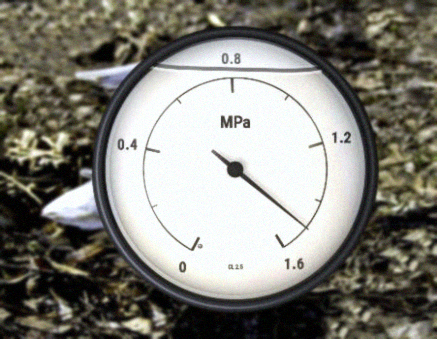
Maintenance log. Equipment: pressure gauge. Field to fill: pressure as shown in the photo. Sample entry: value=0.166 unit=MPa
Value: value=1.5 unit=MPa
